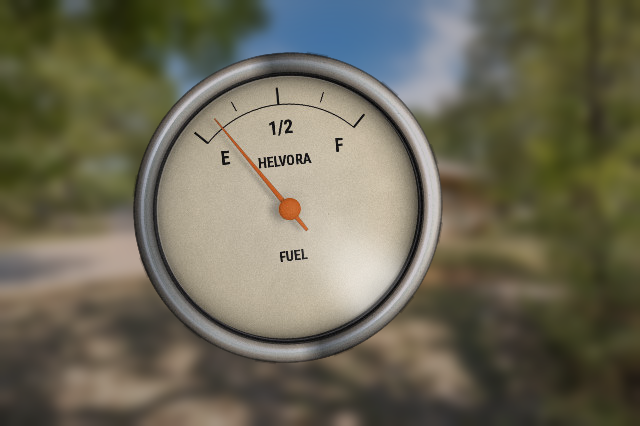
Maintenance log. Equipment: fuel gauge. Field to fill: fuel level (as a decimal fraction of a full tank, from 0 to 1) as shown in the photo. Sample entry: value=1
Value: value=0.125
